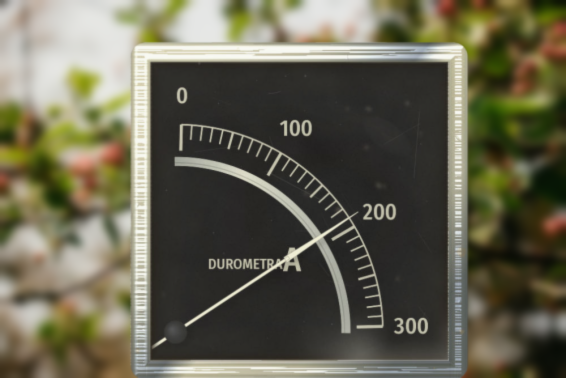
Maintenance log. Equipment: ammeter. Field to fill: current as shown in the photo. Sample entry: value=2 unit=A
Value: value=190 unit=A
